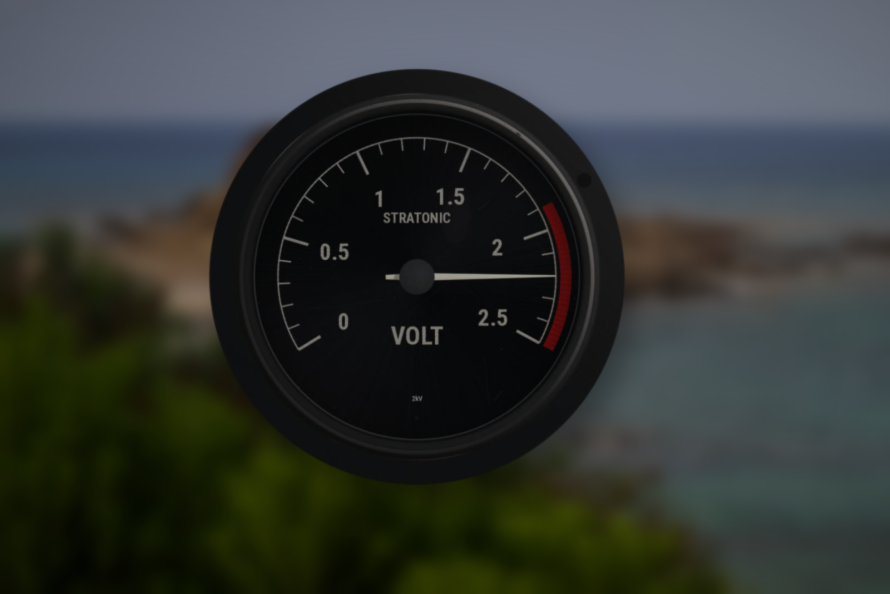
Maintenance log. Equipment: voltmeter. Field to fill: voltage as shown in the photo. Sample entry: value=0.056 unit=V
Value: value=2.2 unit=V
